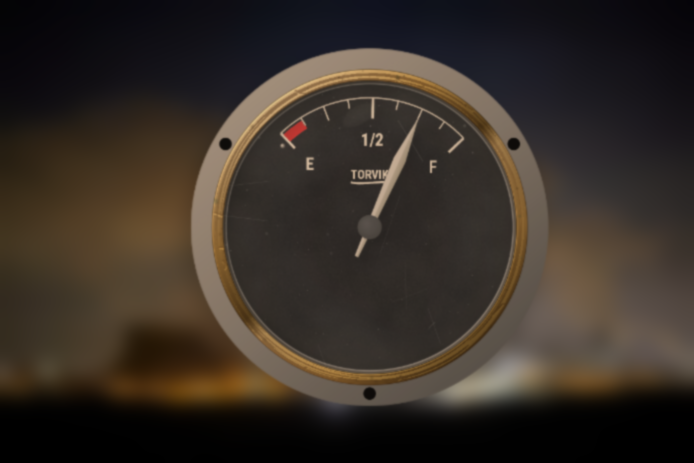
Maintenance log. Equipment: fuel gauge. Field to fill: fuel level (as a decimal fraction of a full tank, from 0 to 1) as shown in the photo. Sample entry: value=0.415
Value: value=0.75
